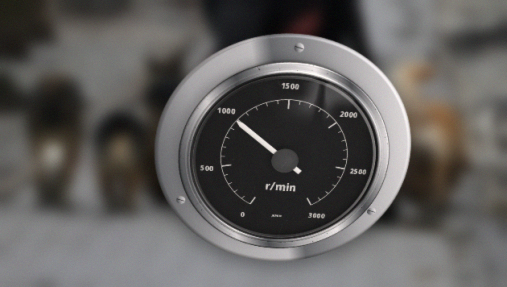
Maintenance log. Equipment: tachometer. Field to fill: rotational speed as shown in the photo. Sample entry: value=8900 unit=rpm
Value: value=1000 unit=rpm
